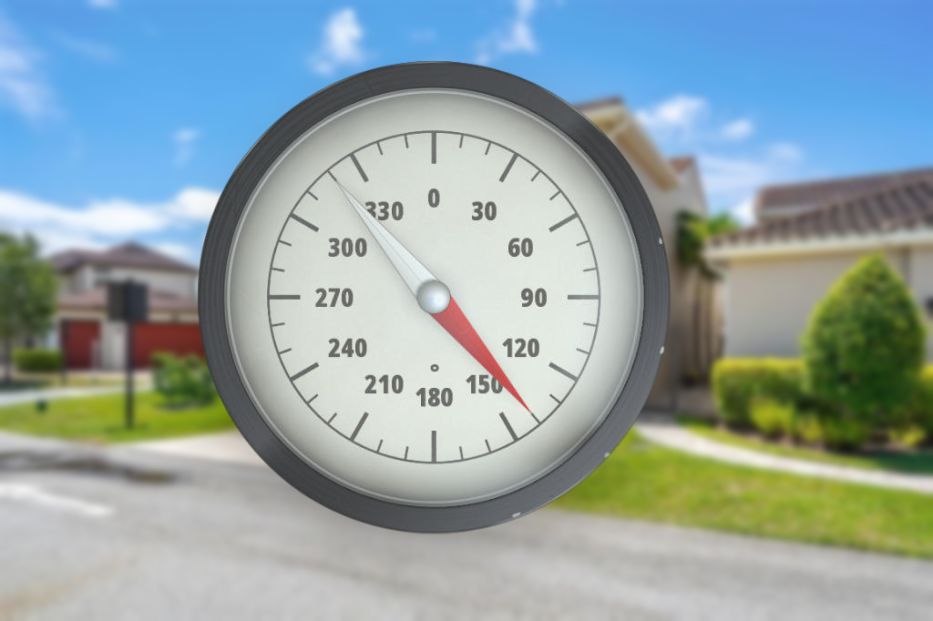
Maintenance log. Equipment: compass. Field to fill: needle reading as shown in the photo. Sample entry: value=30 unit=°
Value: value=140 unit=°
